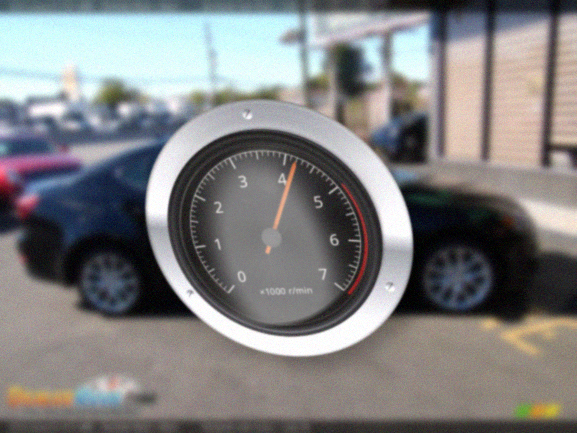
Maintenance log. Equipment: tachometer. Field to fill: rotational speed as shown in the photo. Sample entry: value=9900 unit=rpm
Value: value=4200 unit=rpm
